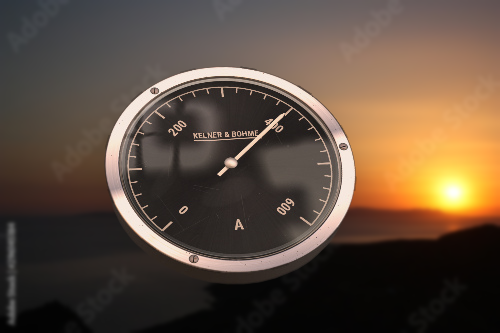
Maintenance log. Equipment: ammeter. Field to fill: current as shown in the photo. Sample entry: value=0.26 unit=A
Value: value=400 unit=A
